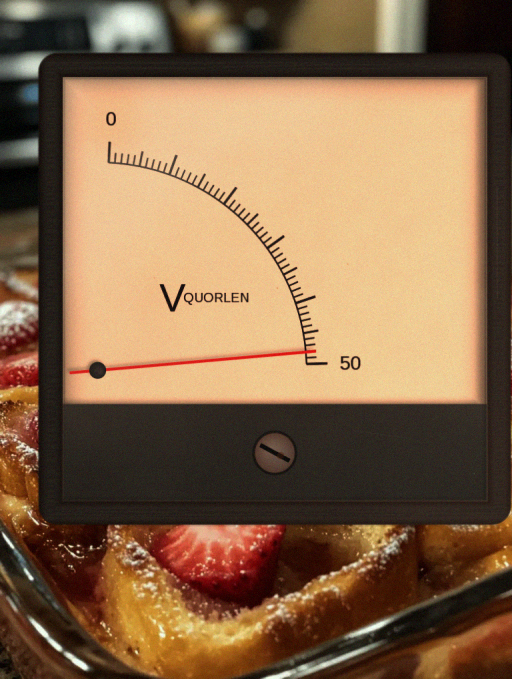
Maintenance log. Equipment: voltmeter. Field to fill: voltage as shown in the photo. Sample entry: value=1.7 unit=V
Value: value=48 unit=V
